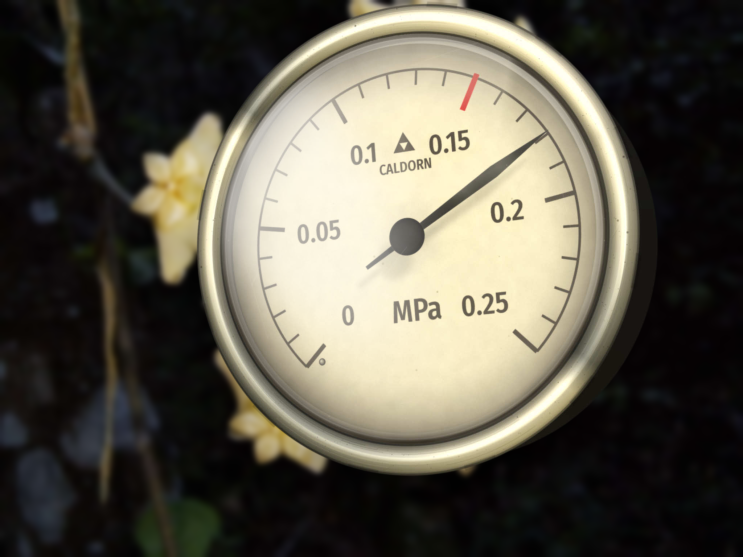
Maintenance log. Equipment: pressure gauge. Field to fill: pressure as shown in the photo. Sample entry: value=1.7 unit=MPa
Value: value=0.18 unit=MPa
